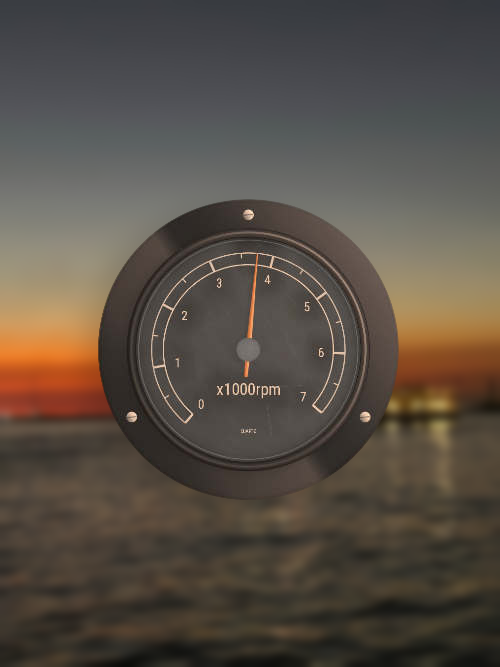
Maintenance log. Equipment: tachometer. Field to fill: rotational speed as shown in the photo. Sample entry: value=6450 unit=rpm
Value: value=3750 unit=rpm
